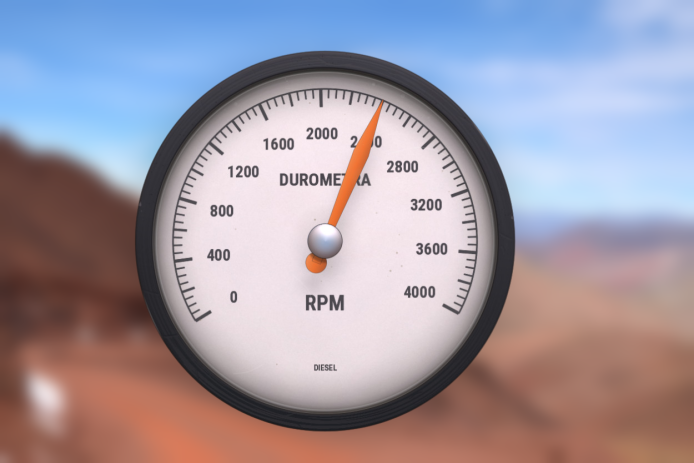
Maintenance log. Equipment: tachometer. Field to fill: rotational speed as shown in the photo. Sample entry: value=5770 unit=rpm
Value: value=2400 unit=rpm
